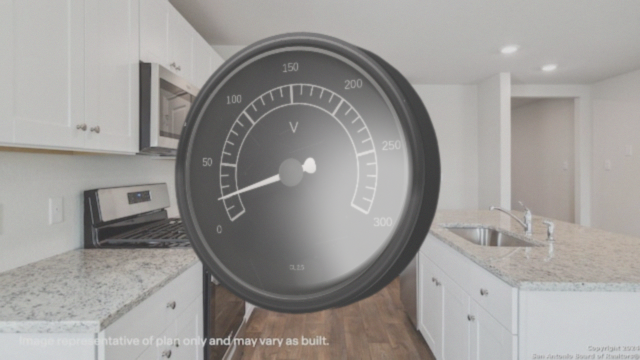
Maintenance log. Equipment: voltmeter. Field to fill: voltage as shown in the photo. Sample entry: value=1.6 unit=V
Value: value=20 unit=V
